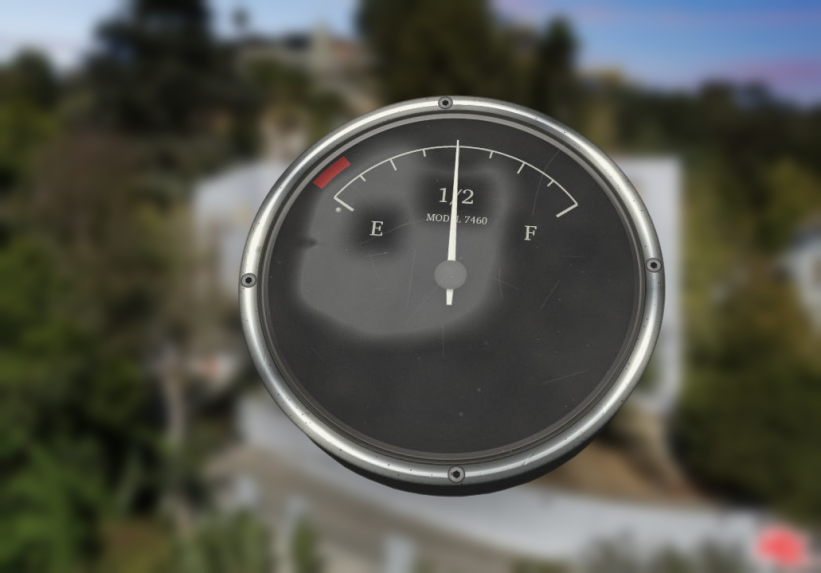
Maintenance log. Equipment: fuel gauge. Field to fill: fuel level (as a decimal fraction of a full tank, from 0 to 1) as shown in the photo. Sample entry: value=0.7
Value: value=0.5
